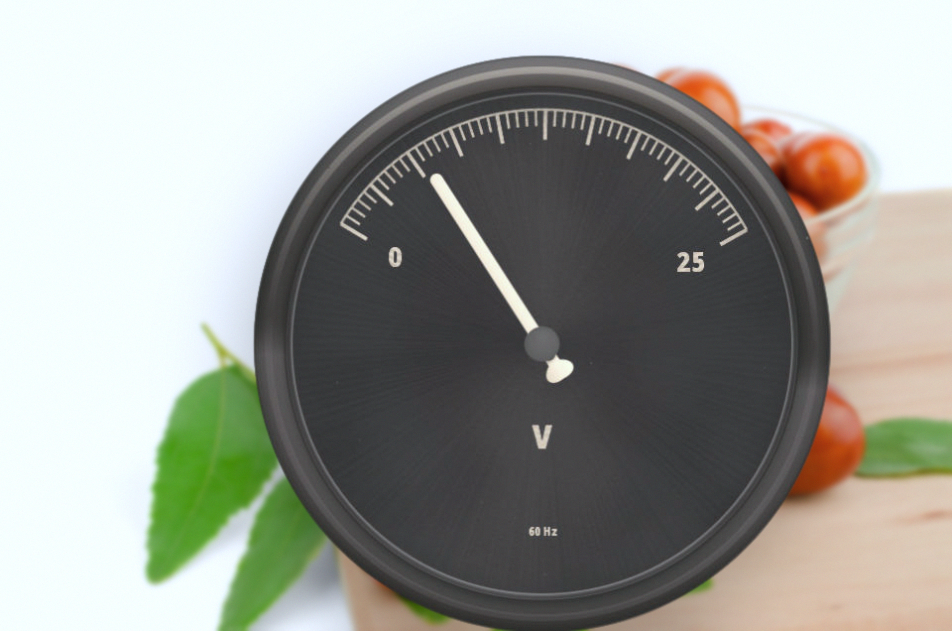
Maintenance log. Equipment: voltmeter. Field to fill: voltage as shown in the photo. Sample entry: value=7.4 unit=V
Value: value=5.5 unit=V
